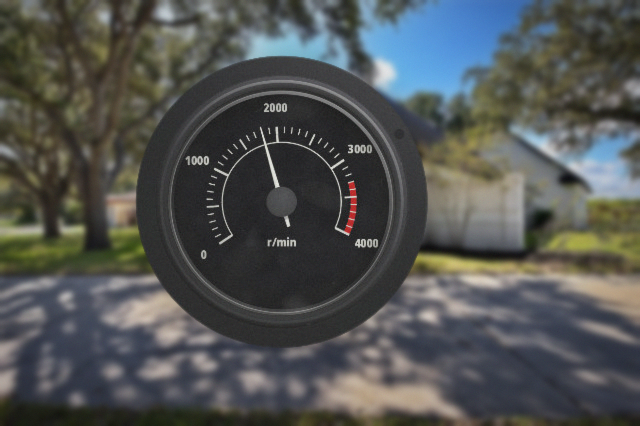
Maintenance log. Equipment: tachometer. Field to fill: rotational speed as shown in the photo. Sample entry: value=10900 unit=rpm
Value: value=1800 unit=rpm
